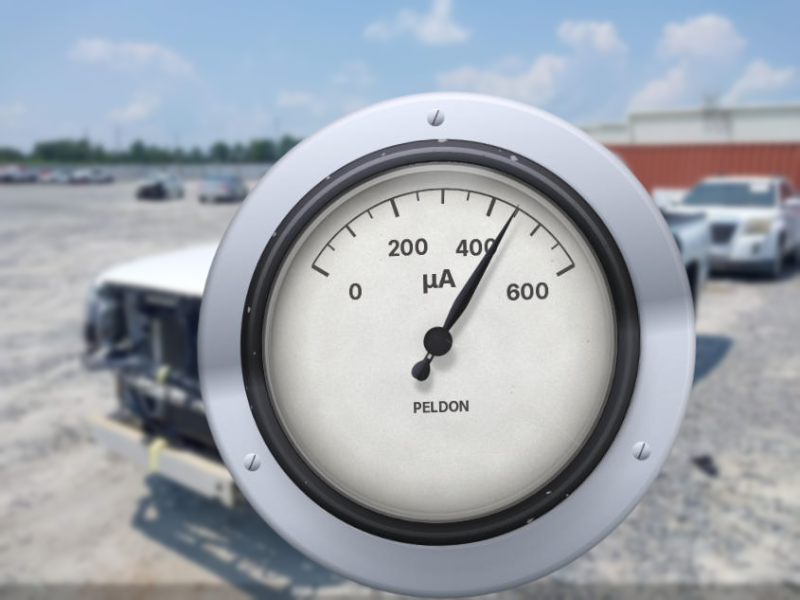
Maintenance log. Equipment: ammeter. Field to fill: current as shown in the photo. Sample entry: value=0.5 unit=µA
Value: value=450 unit=µA
